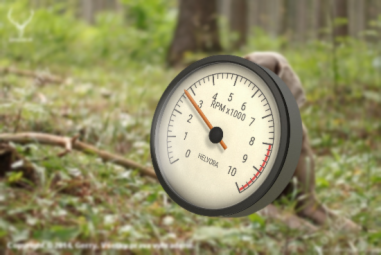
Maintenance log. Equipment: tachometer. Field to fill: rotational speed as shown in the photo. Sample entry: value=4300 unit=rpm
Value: value=2800 unit=rpm
